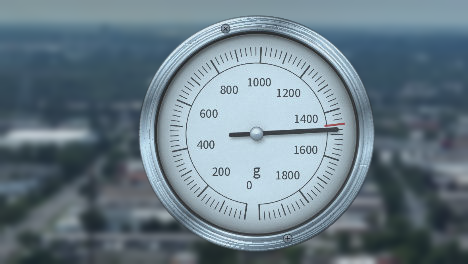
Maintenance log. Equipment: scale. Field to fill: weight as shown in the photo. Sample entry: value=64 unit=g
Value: value=1480 unit=g
